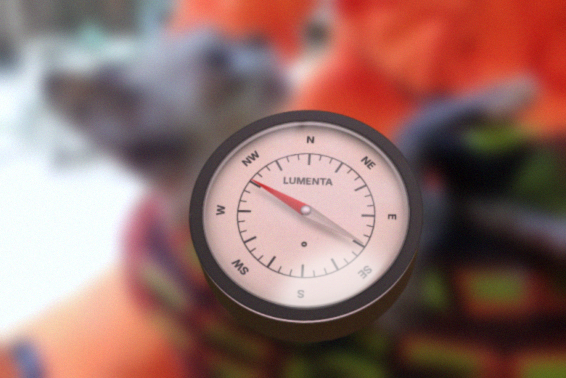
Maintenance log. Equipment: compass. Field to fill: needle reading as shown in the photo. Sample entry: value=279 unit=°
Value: value=300 unit=°
